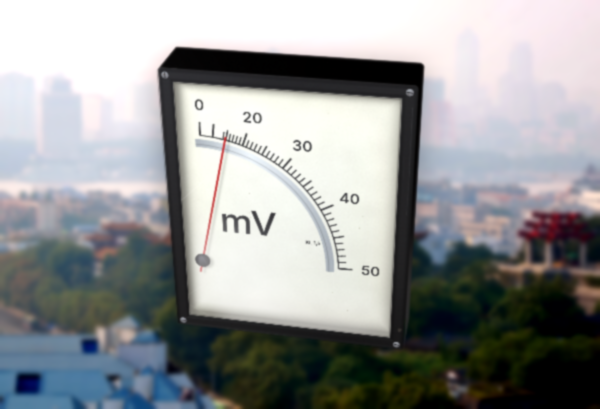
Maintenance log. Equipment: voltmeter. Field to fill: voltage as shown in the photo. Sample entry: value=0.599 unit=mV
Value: value=15 unit=mV
